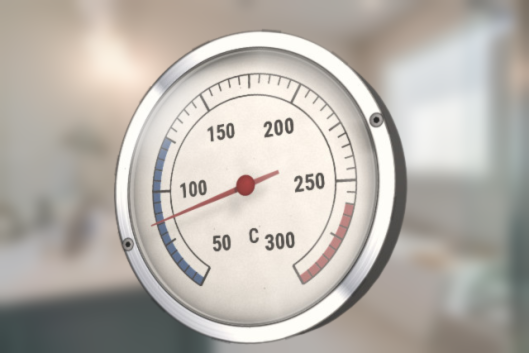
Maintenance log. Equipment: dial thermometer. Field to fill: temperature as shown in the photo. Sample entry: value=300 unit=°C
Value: value=85 unit=°C
